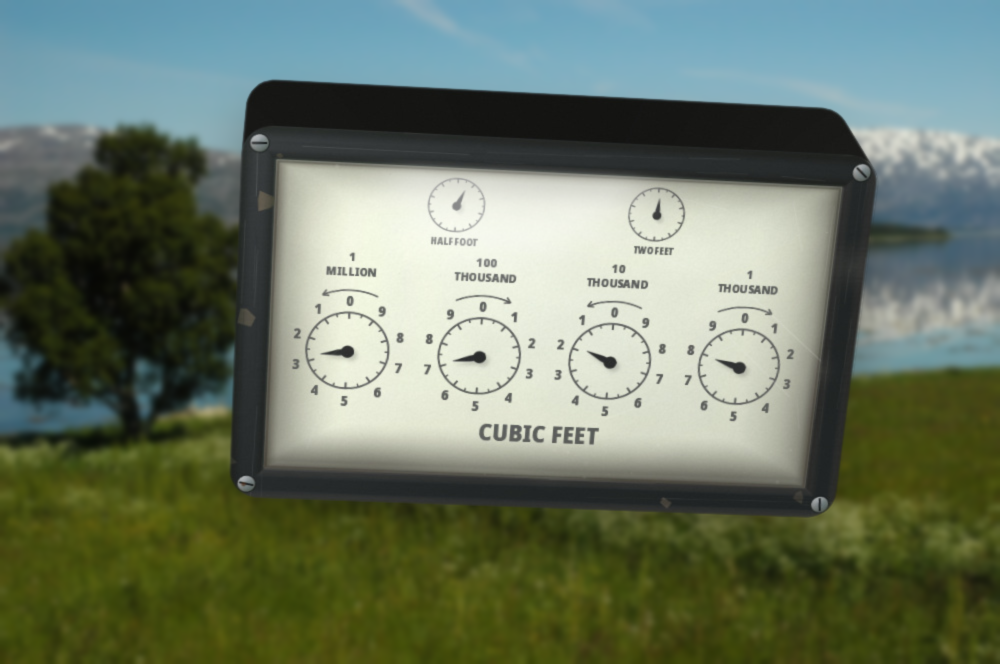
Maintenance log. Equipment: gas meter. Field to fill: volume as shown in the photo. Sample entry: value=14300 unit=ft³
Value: value=271800 unit=ft³
